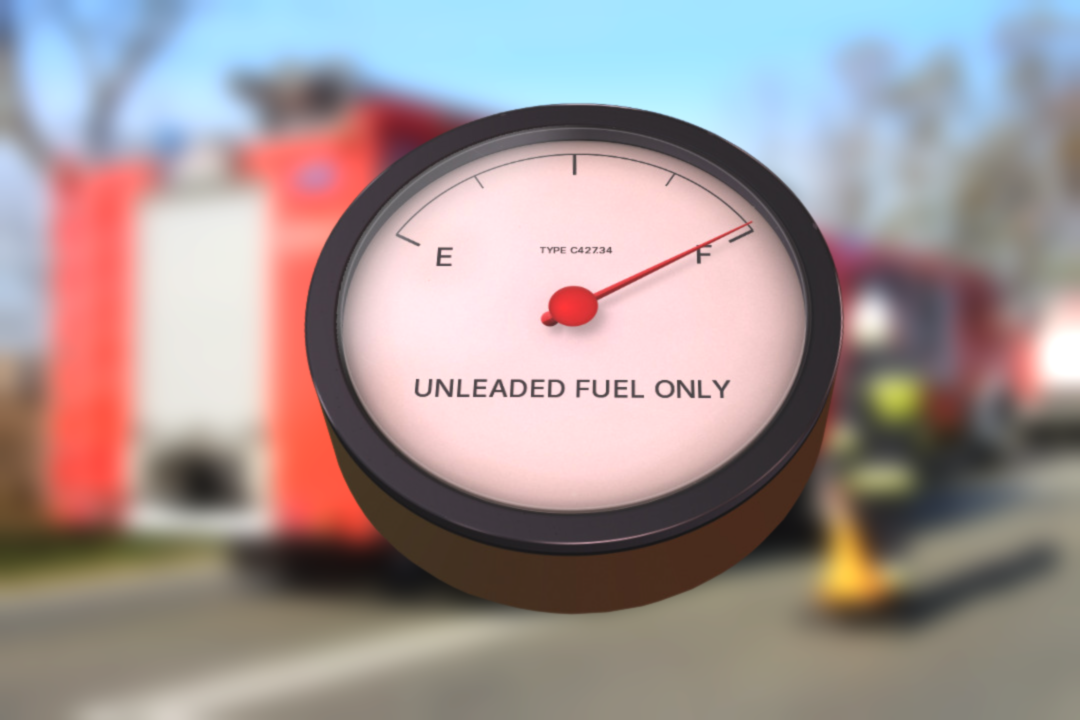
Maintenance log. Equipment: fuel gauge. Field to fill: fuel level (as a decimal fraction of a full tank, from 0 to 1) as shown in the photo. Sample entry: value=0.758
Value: value=1
